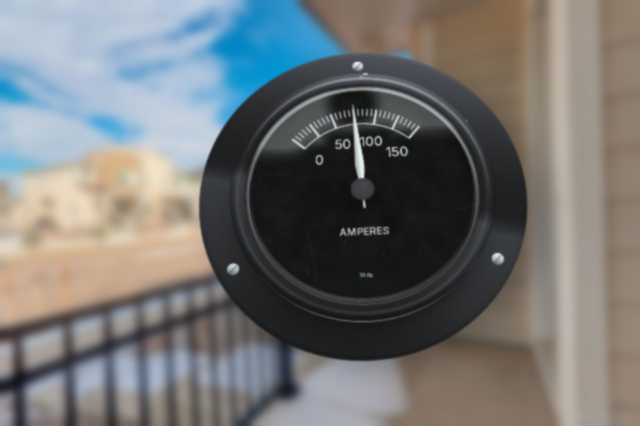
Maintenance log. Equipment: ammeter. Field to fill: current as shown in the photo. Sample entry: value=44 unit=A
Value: value=75 unit=A
